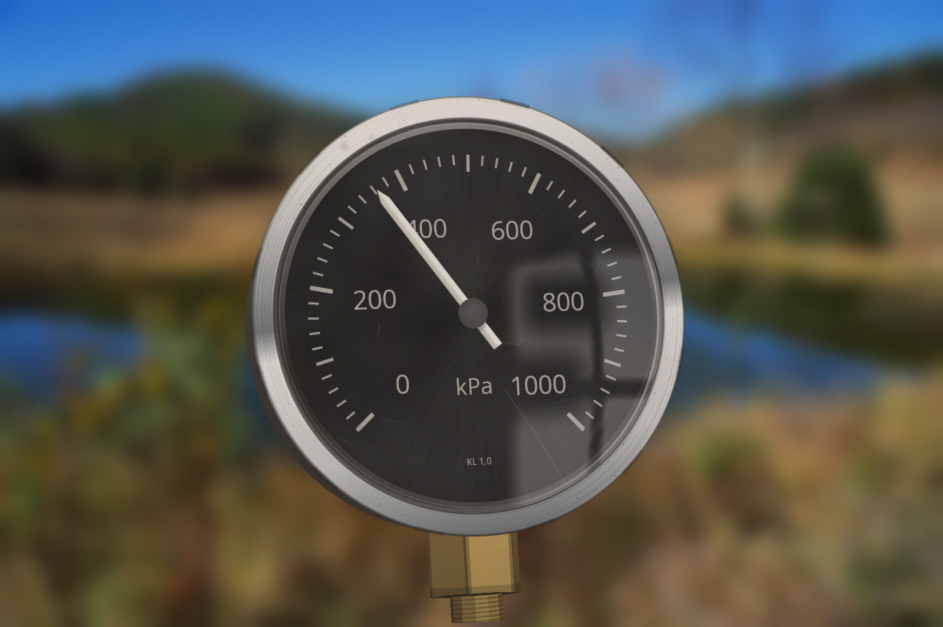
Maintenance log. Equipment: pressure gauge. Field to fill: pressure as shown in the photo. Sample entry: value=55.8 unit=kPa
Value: value=360 unit=kPa
